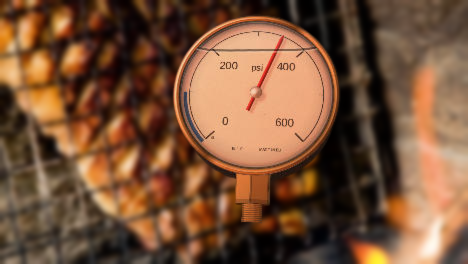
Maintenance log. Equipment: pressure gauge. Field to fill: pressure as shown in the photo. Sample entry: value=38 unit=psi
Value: value=350 unit=psi
